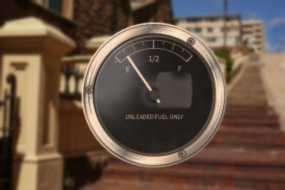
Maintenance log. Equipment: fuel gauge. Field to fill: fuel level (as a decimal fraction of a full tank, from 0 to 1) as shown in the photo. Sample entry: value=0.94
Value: value=0.125
